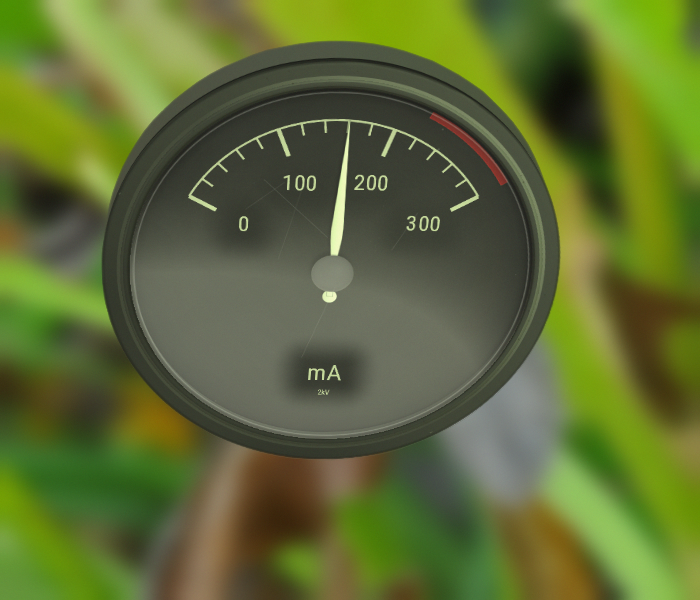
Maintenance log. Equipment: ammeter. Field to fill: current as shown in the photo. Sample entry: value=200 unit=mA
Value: value=160 unit=mA
